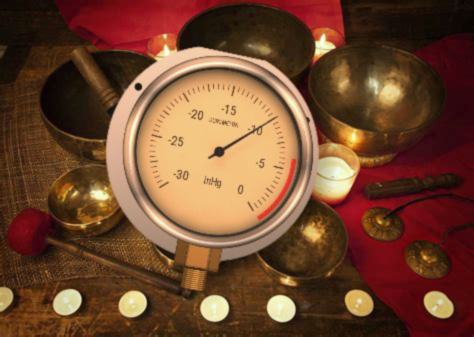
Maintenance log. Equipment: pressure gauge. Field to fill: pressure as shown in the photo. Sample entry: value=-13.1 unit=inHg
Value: value=-10 unit=inHg
